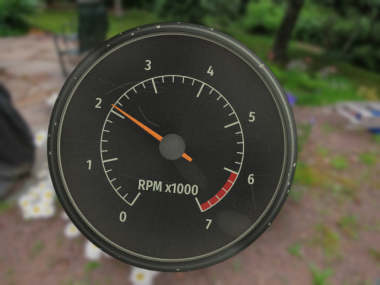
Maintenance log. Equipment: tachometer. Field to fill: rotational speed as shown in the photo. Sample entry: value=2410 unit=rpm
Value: value=2100 unit=rpm
